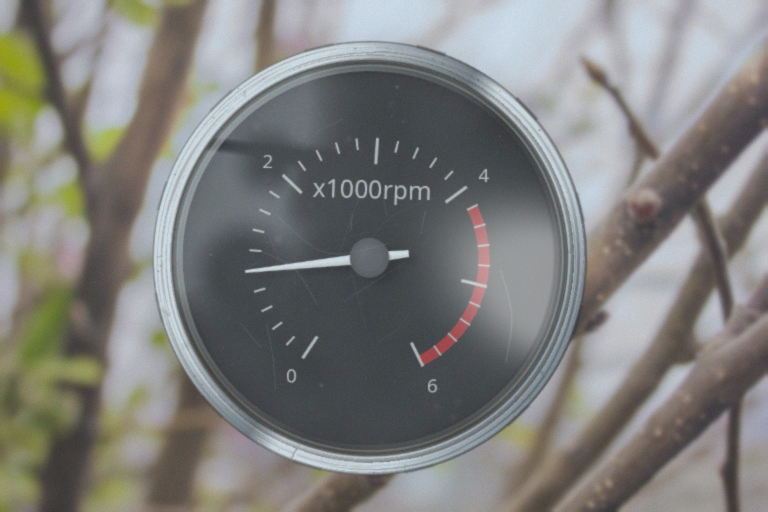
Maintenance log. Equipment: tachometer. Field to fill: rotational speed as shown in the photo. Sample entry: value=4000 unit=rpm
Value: value=1000 unit=rpm
